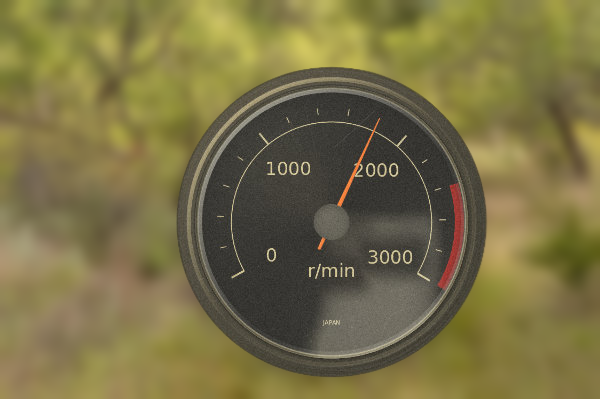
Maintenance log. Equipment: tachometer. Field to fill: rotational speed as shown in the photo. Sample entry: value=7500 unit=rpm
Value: value=1800 unit=rpm
